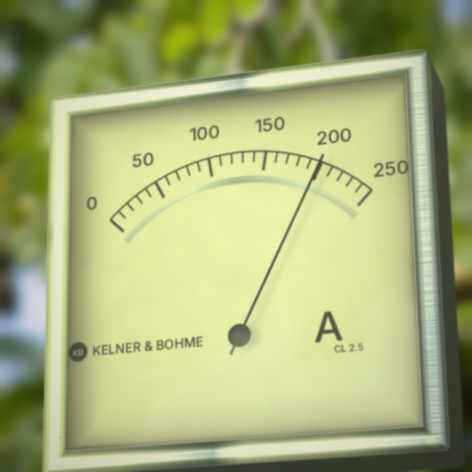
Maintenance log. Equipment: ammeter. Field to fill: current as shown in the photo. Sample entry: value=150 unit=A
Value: value=200 unit=A
